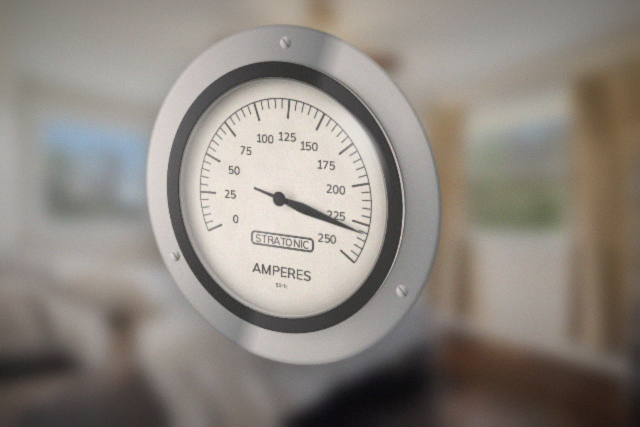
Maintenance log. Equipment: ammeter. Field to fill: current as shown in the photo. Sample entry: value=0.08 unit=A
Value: value=230 unit=A
